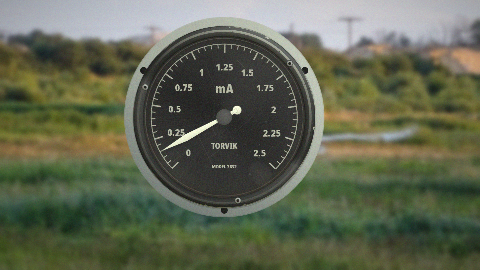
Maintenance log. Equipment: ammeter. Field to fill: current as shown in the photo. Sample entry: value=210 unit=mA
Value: value=0.15 unit=mA
